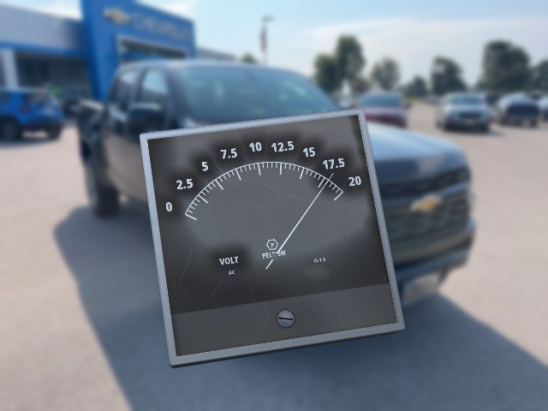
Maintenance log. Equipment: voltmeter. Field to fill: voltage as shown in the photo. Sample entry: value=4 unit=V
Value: value=18 unit=V
